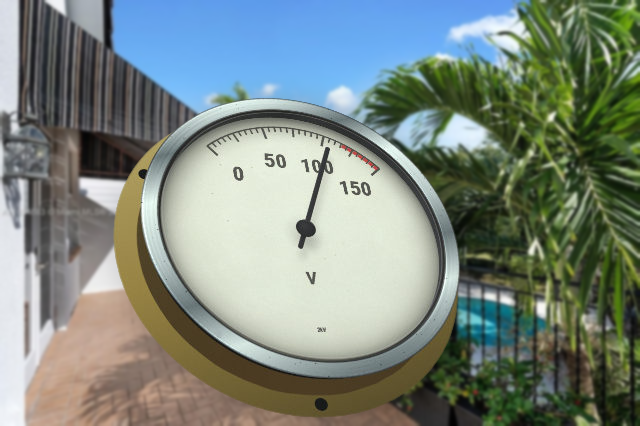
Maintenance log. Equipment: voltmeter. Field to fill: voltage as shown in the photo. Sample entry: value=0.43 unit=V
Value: value=105 unit=V
